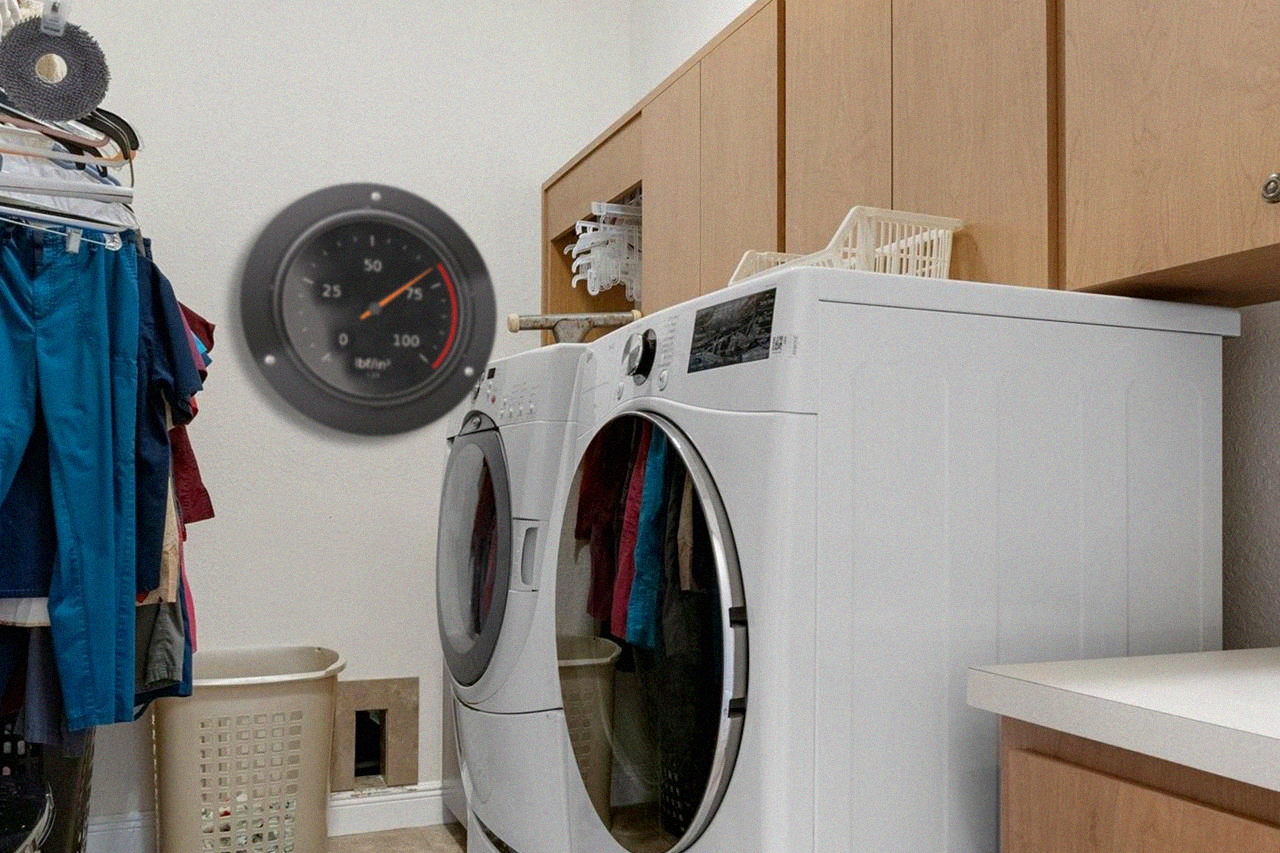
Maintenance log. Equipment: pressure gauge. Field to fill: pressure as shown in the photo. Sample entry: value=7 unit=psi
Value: value=70 unit=psi
